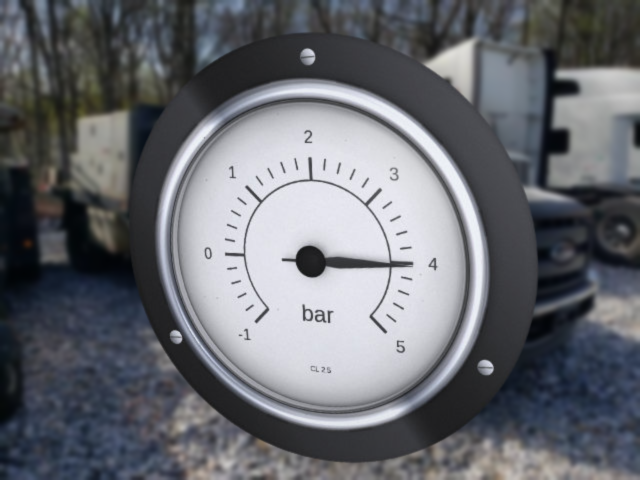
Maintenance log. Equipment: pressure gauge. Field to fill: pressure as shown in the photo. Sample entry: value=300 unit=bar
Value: value=4 unit=bar
